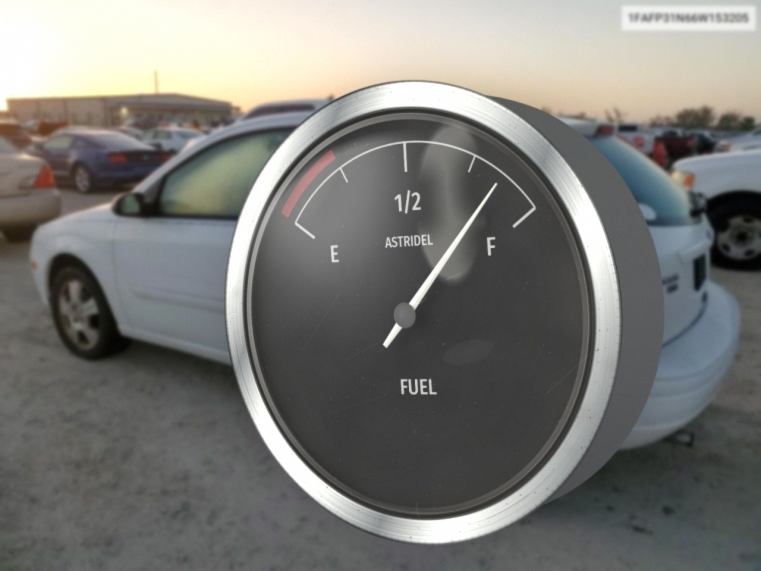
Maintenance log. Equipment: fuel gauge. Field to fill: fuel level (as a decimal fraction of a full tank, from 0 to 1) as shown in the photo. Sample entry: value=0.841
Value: value=0.875
